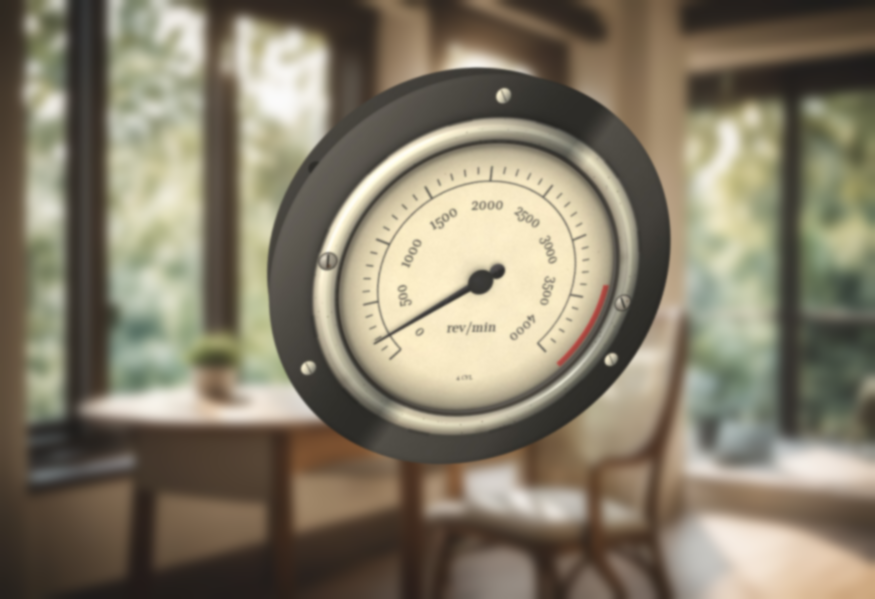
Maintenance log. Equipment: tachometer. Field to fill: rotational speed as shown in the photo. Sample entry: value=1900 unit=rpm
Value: value=200 unit=rpm
